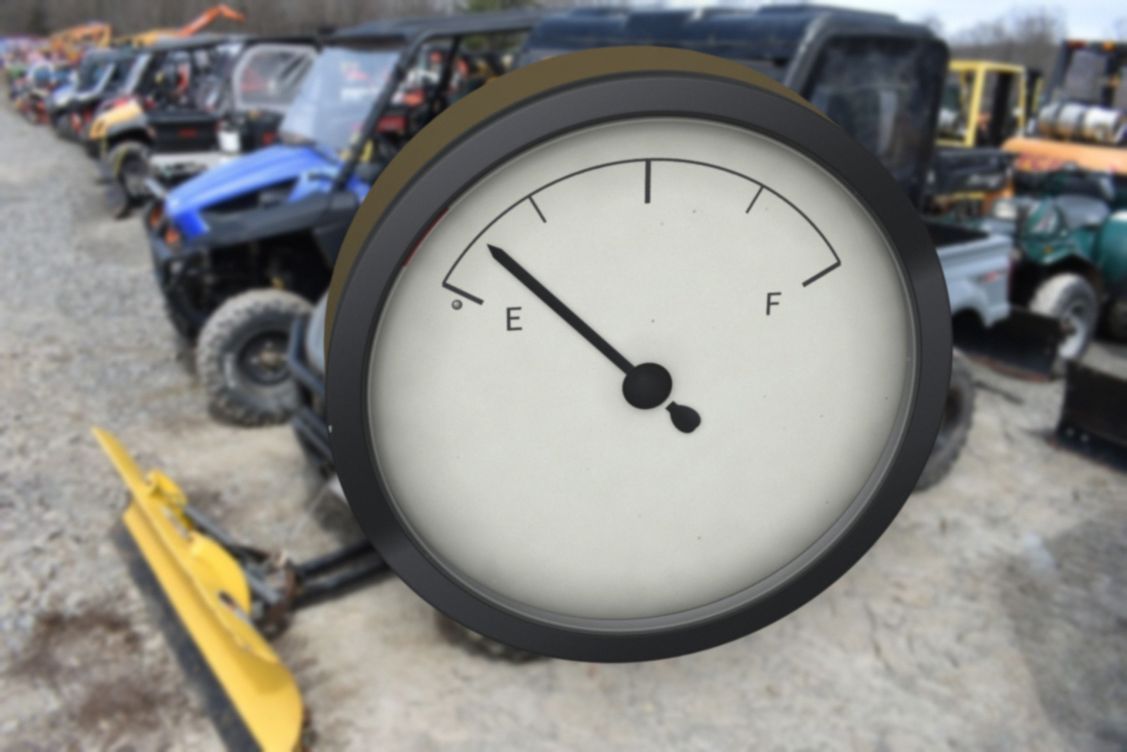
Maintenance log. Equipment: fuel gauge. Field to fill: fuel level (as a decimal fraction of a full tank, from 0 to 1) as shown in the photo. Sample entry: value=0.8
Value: value=0.125
